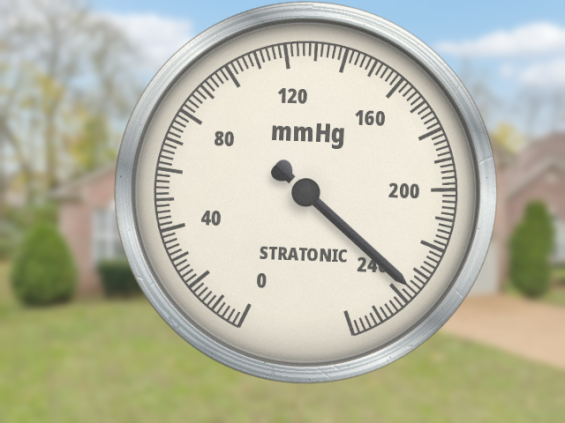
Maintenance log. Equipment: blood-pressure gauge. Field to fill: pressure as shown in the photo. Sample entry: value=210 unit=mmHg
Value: value=236 unit=mmHg
